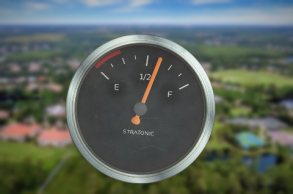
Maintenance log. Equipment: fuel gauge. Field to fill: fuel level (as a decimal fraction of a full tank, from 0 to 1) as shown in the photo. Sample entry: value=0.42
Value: value=0.625
